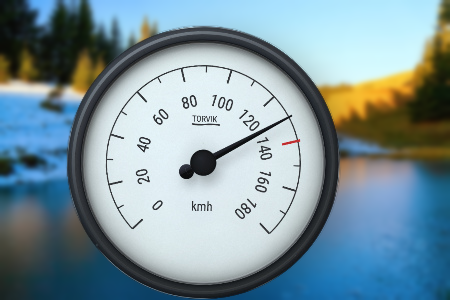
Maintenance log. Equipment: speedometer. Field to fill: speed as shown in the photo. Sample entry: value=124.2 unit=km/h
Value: value=130 unit=km/h
